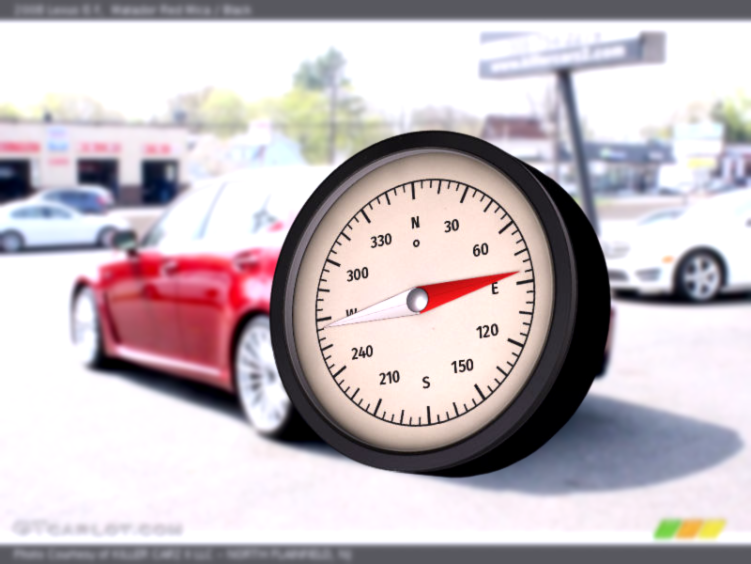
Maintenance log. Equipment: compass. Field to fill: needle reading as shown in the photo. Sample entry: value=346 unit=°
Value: value=85 unit=°
